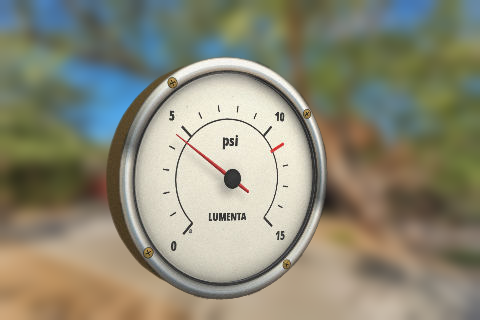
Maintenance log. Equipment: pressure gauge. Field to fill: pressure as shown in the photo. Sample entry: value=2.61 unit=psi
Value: value=4.5 unit=psi
